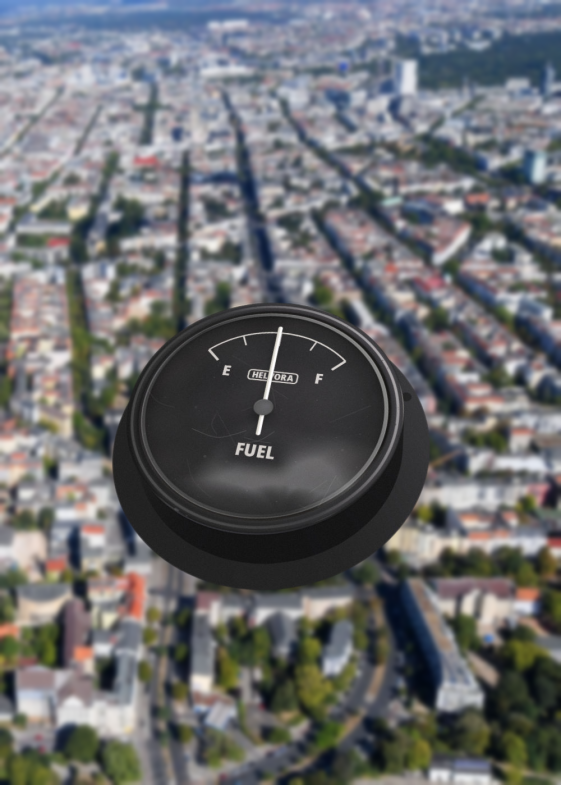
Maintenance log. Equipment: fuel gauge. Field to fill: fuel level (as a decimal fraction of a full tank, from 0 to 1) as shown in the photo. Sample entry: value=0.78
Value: value=0.5
